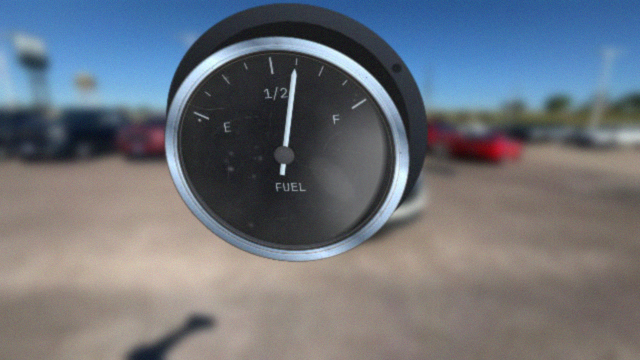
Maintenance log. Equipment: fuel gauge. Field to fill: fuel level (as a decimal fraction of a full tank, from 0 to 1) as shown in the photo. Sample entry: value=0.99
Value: value=0.625
